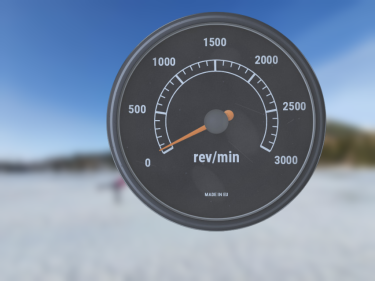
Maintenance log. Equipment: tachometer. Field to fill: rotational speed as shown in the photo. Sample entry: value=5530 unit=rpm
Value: value=50 unit=rpm
